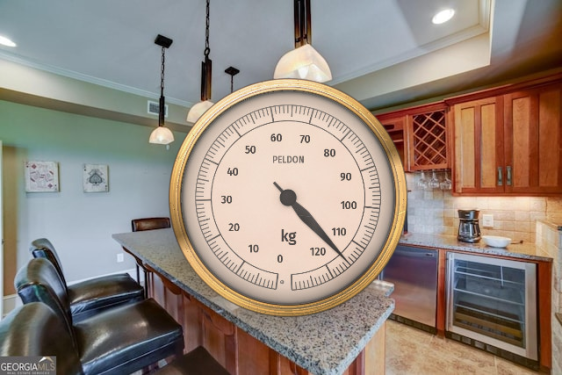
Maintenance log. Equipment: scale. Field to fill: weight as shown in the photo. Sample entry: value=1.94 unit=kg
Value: value=115 unit=kg
